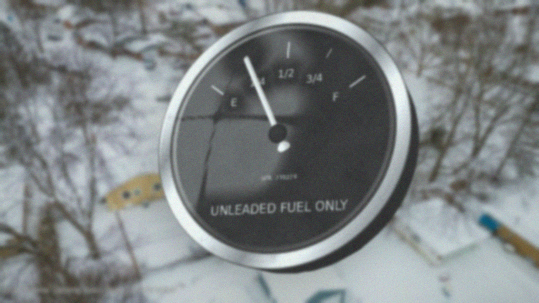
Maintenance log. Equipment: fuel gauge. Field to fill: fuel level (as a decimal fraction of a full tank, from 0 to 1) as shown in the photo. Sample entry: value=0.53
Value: value=0.25
